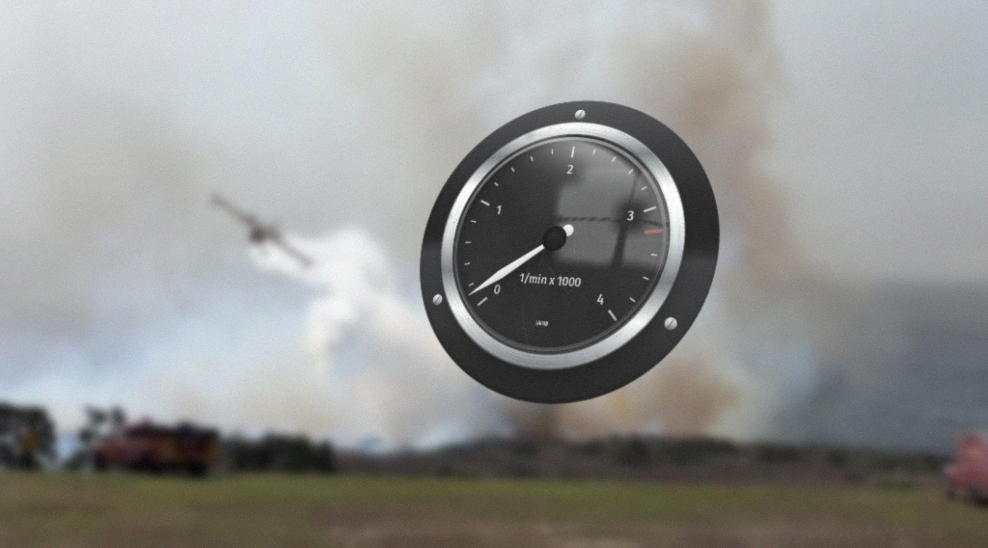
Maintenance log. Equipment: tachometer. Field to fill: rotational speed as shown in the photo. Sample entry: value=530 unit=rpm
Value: value=100 unit=rpm
